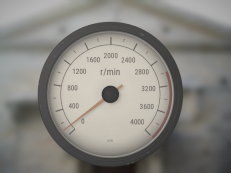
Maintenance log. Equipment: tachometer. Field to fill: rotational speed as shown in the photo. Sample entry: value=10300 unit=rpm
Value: value=100 unit=rpm
